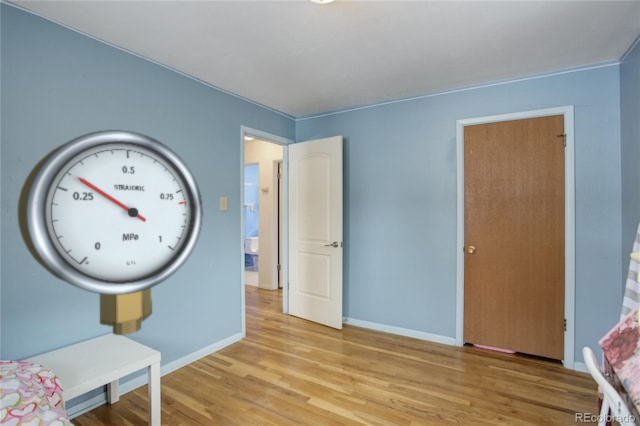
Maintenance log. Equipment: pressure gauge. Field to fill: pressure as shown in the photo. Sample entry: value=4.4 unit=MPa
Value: value=0.3 unit=MPa
